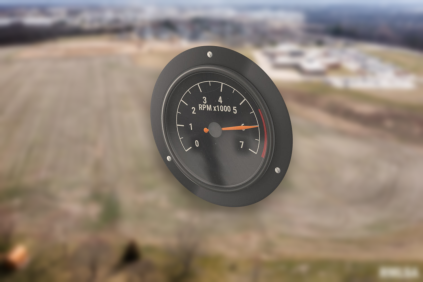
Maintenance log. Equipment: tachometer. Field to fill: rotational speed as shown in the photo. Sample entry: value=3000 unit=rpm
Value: value=6000 unit=rpm
